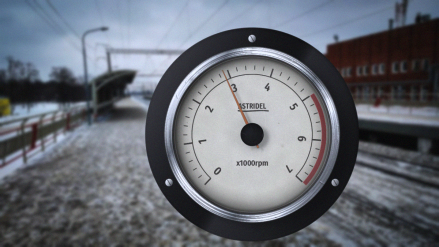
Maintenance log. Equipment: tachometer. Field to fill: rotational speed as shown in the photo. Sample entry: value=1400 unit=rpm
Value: value=2900 unit=rpm
